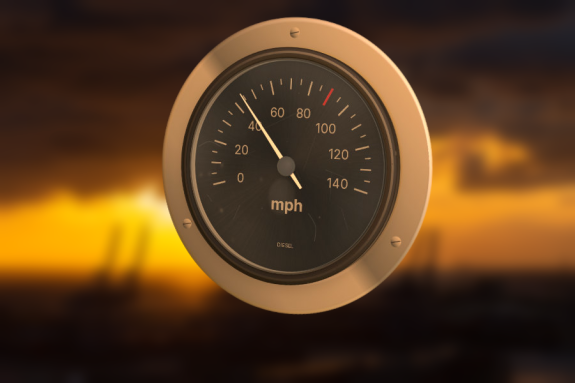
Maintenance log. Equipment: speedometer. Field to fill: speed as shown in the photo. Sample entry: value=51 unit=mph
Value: value=45 unit=mph
